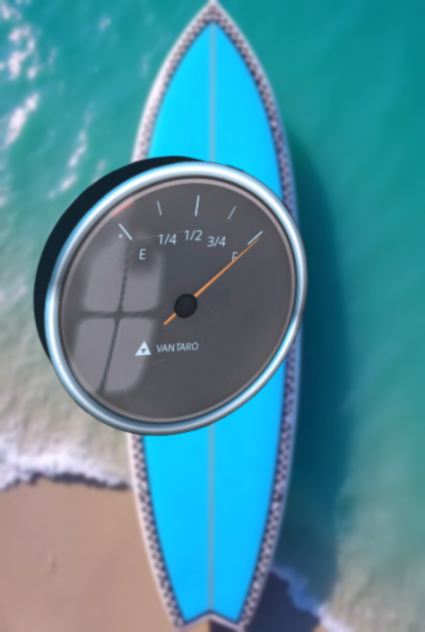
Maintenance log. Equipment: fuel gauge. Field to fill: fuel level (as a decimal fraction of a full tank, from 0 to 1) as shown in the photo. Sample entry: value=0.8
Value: value=1
